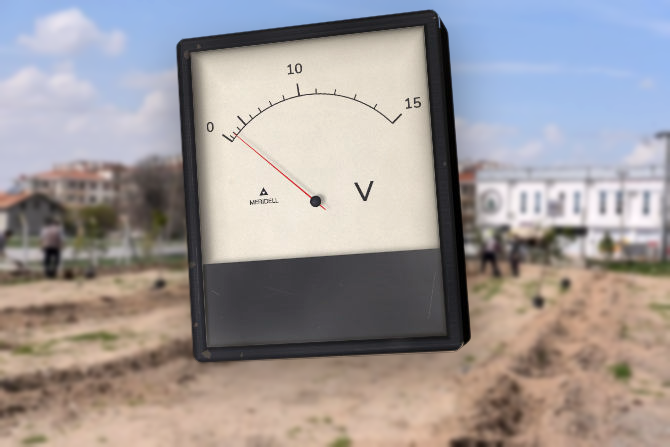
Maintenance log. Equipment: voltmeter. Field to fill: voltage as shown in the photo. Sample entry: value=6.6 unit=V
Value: value=3 unit=V
